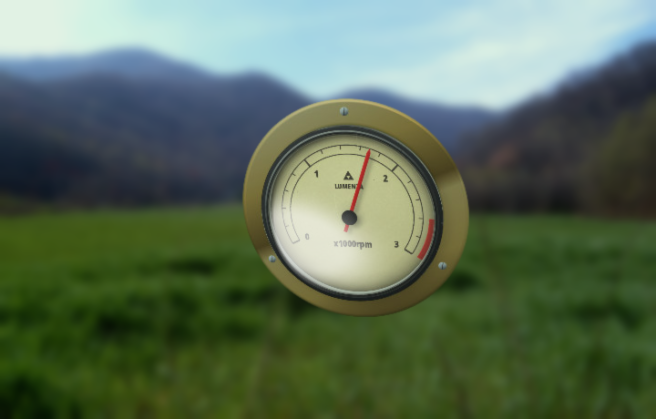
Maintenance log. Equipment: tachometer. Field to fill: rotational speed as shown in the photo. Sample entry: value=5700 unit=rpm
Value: value=1700 unit=rpm
